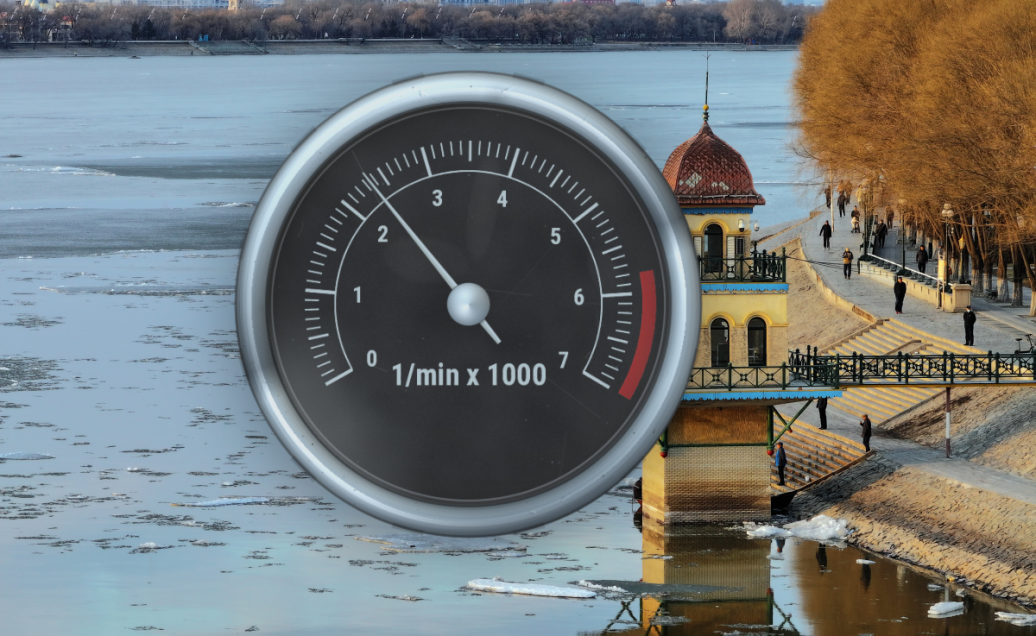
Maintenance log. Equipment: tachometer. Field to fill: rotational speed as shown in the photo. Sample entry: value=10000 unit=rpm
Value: value=2350 unit=rpm
